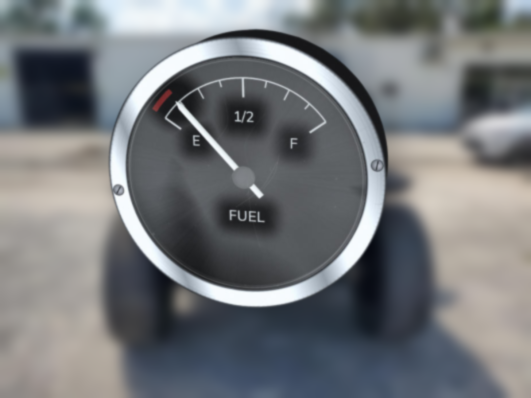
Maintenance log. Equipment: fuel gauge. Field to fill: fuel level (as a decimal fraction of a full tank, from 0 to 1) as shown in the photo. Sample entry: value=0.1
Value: value=0.125
